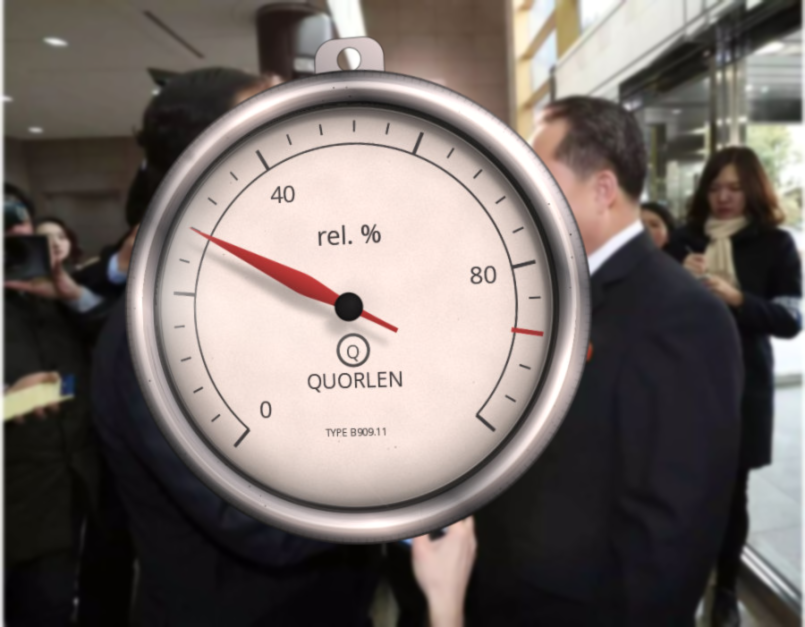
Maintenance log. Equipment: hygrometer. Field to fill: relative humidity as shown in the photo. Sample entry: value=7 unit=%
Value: value=28 unit=%
